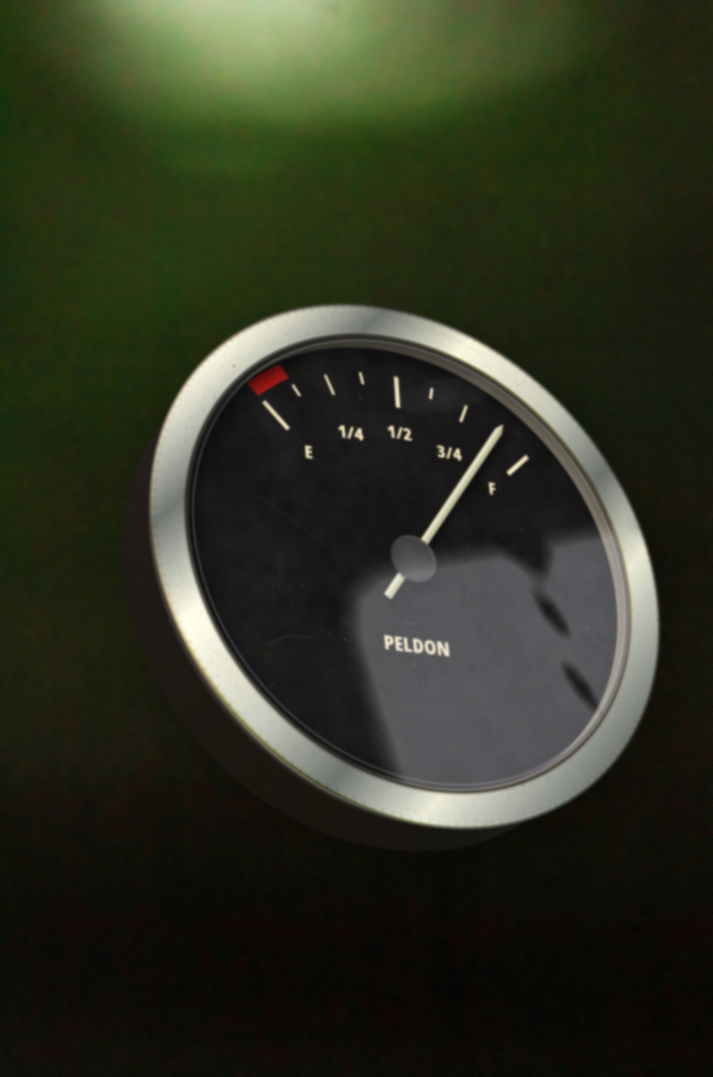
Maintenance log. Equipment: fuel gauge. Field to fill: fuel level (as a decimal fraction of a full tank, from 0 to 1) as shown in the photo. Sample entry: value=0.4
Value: value=0.875
